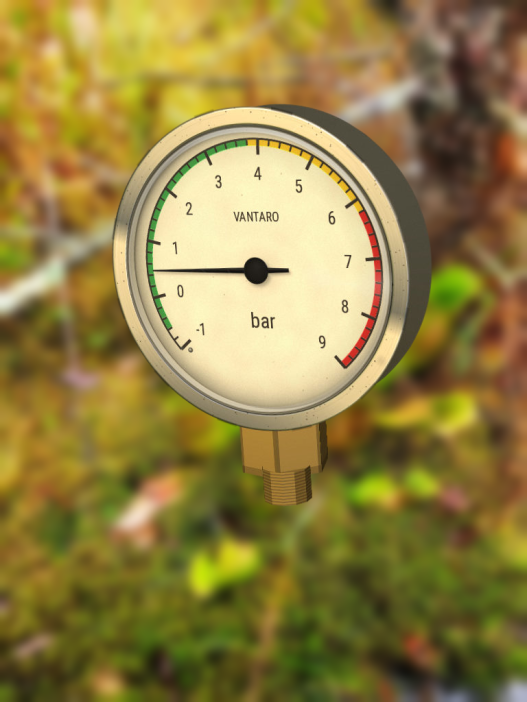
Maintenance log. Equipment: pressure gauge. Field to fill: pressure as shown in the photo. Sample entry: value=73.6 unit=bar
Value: value=0.5 unit=bar
